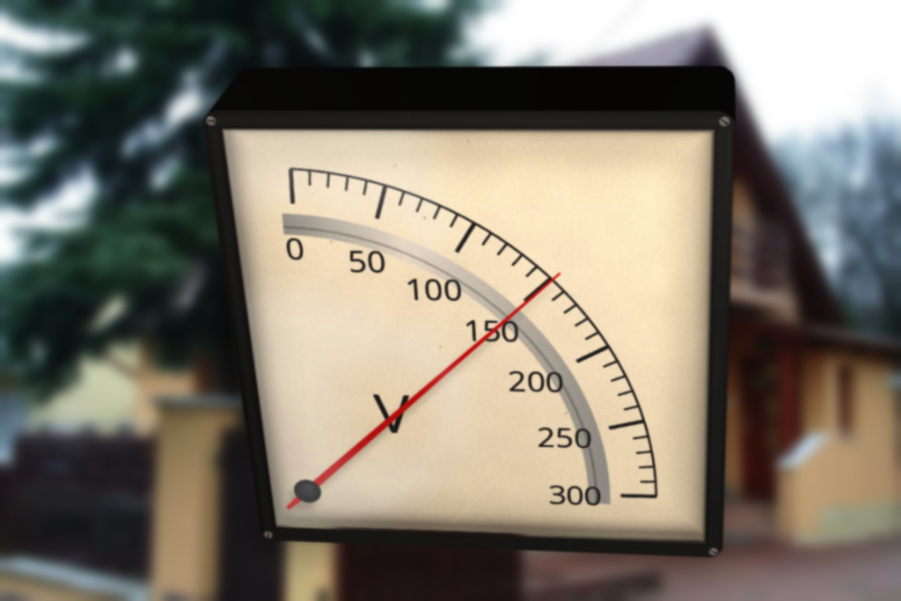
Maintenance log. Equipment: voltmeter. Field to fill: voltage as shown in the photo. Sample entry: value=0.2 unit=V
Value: value=150 unit=V
